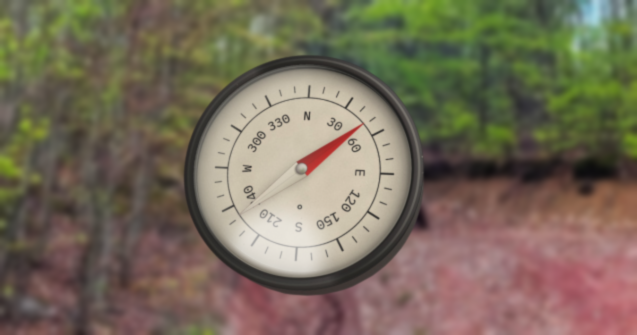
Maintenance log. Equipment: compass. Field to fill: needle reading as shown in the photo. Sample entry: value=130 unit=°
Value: value=50 unit=°
